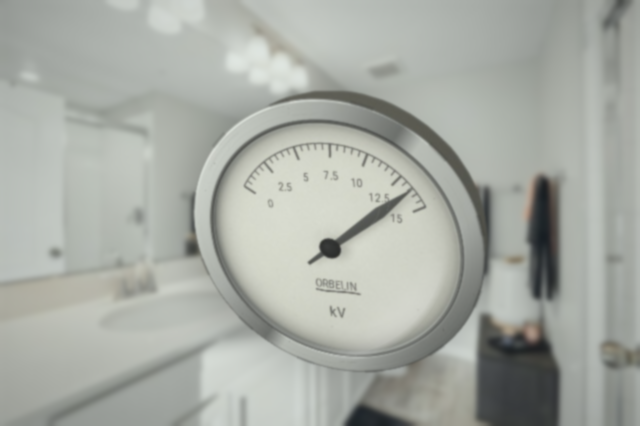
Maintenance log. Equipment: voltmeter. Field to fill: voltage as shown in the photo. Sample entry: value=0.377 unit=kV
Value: value=13.5 unit=kV
